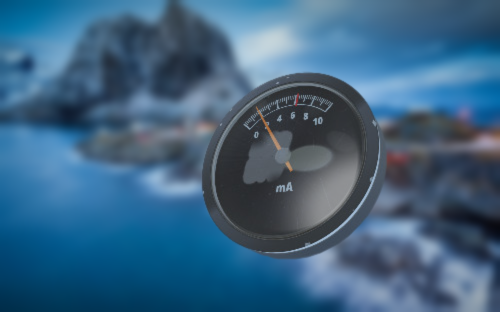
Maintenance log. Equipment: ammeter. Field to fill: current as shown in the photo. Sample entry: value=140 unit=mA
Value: value=2 unit=mA
